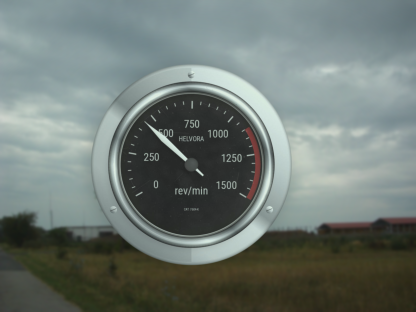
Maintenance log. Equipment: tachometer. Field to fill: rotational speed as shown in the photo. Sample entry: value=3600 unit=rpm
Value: value=450 unit=rpm
